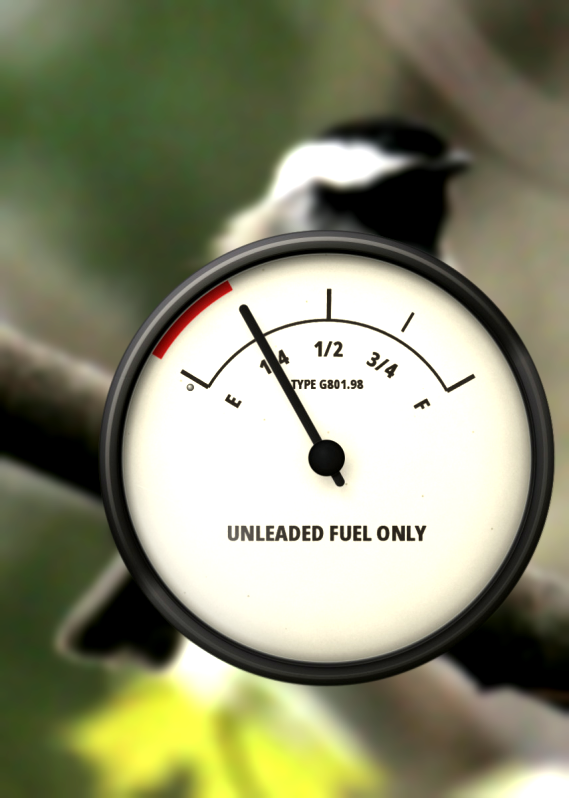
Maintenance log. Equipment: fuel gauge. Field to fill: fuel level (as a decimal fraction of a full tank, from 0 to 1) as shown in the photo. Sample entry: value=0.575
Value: value=0.25
